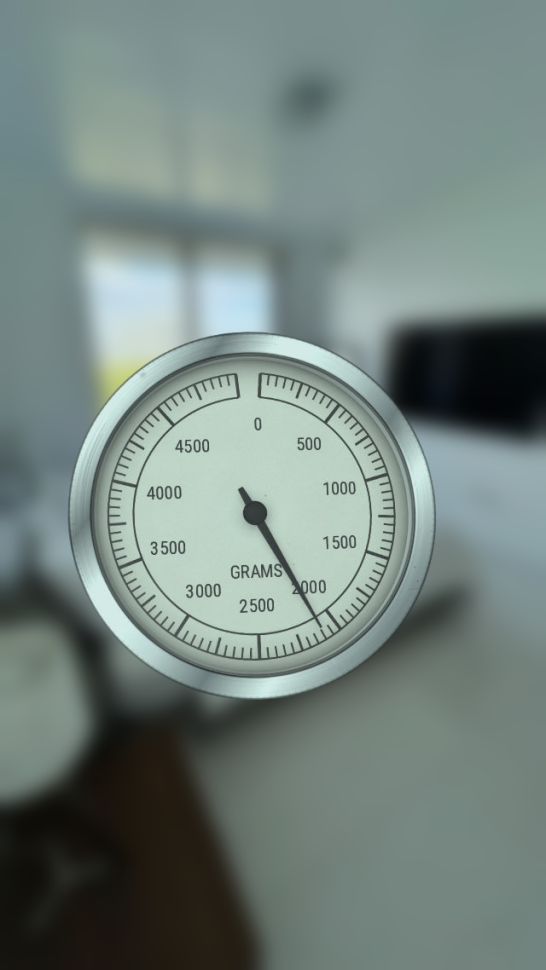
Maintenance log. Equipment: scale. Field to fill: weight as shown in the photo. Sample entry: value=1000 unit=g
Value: value=2100 unit=g
